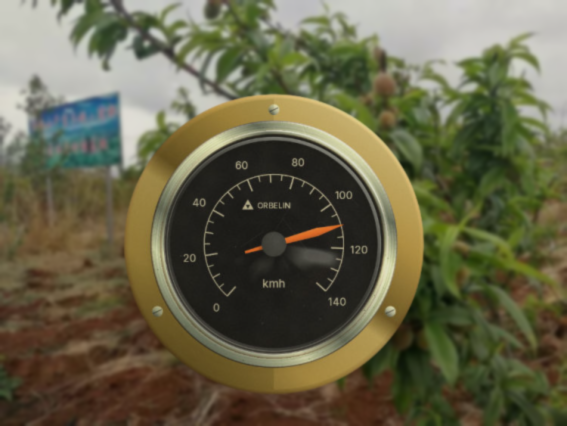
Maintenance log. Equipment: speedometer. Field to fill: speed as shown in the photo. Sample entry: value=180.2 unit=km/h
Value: value=110 unit=km/h
